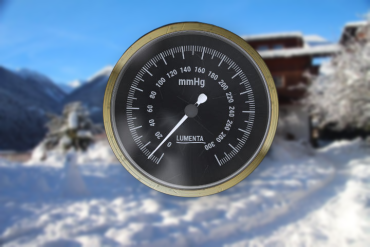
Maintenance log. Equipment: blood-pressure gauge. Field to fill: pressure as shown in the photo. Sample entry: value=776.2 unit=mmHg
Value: value=10 unit=mmHg
